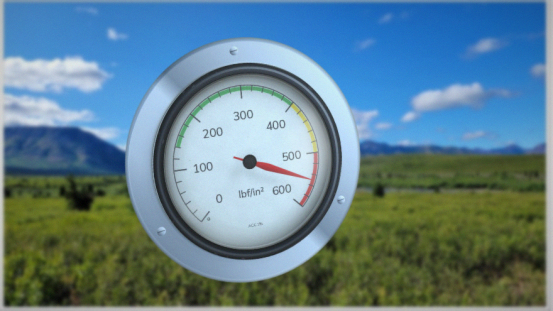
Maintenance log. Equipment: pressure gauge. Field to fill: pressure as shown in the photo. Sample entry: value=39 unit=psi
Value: value=550 unit=psi
